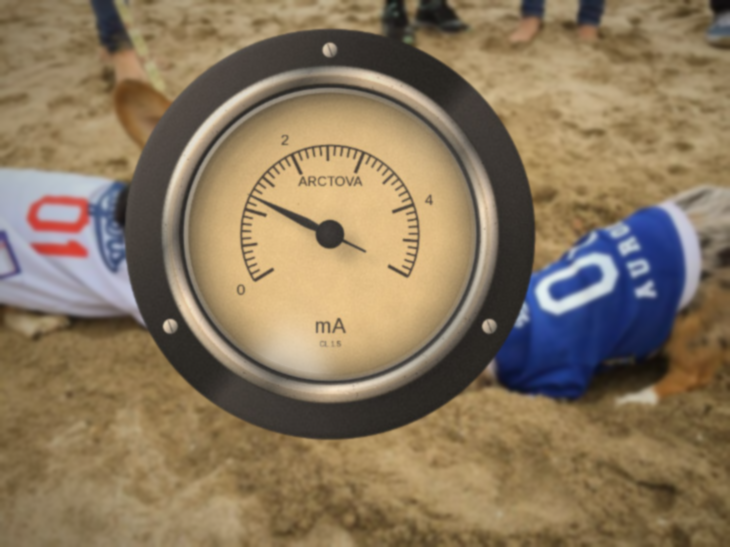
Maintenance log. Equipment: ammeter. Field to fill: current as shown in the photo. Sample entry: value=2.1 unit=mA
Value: value=1.2 unit=mA
